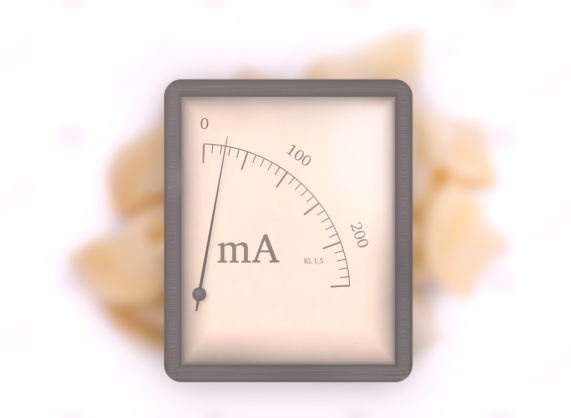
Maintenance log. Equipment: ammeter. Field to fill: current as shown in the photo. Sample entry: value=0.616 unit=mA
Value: value=25 unit=mA
